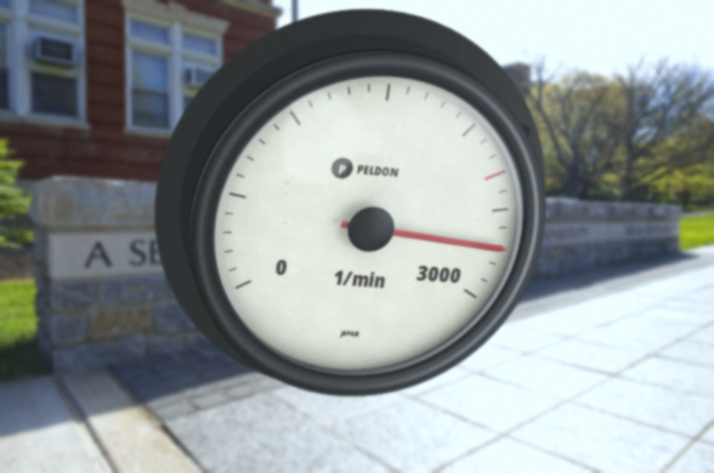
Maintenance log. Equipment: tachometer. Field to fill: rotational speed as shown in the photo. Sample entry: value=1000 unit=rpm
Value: value=2700 unit=rpm
